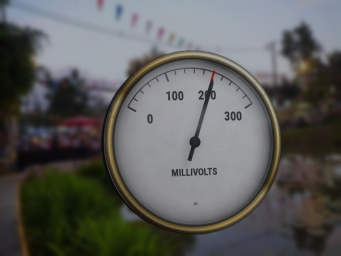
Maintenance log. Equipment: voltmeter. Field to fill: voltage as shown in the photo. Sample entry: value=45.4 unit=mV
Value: value=200 unit=mV
